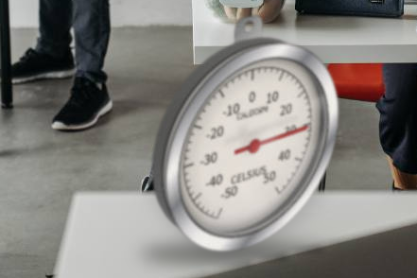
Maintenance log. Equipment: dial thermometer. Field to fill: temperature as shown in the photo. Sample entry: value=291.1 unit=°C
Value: value=30 unit=°C
